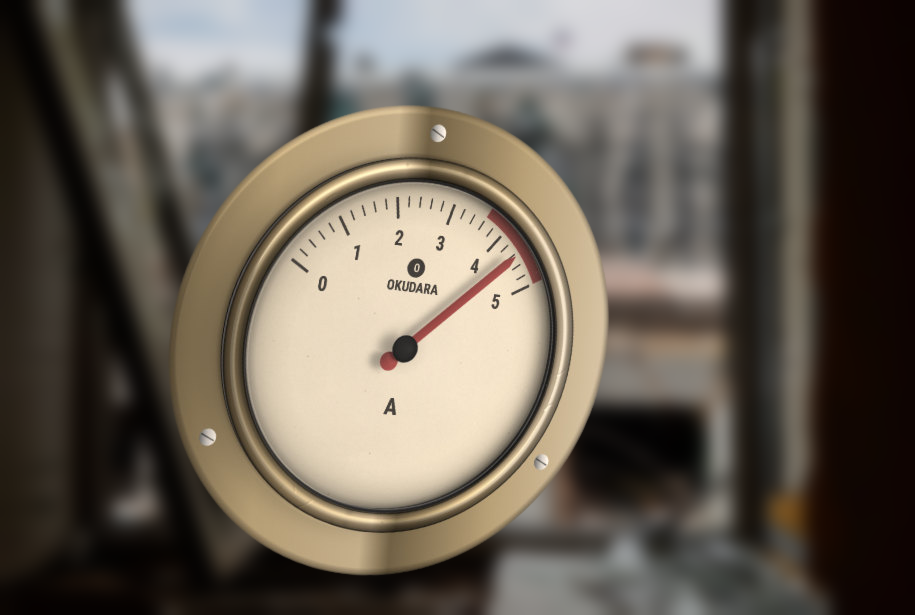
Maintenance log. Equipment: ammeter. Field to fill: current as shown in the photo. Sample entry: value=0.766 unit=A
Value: value=4.4 unit=A
